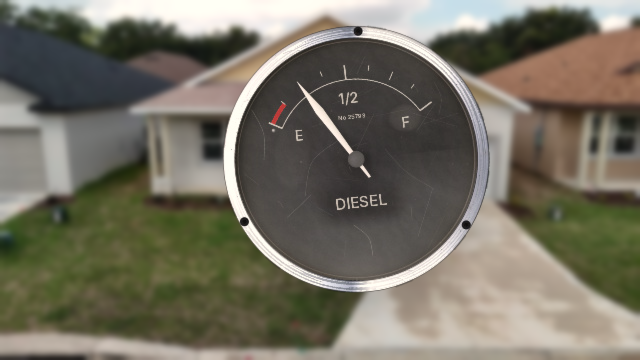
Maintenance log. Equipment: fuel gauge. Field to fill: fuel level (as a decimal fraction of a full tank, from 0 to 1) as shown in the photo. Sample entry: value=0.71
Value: value=0.25
